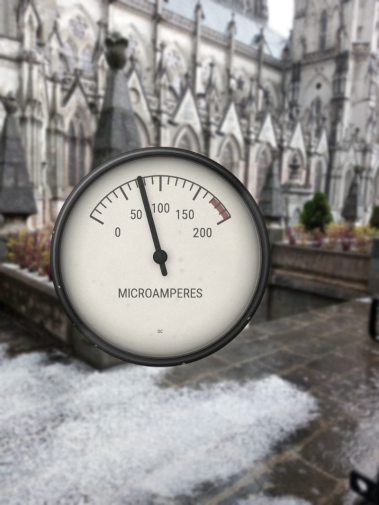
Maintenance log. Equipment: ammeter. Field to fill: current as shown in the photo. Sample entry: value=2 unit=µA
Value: value=75 unit=µA
